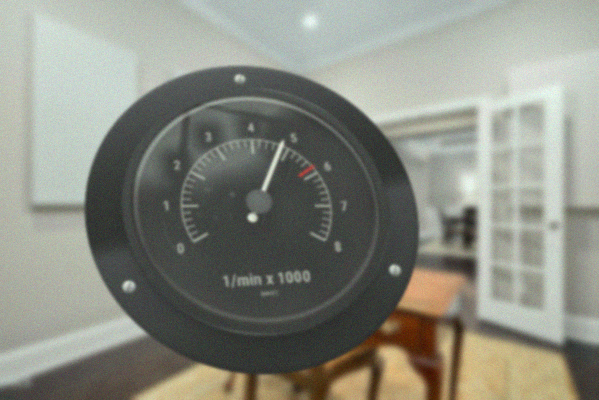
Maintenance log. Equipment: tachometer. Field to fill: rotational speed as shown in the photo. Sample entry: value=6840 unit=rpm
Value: value=4800 unit=rpm
